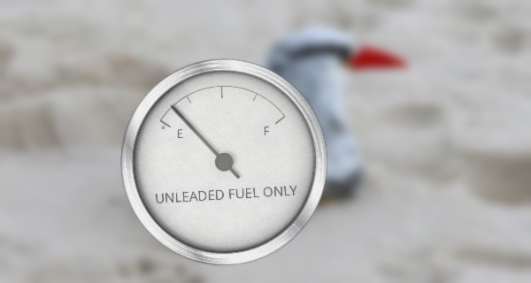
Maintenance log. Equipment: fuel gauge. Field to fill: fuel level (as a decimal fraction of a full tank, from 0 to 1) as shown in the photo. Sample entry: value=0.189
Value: value=0.125
